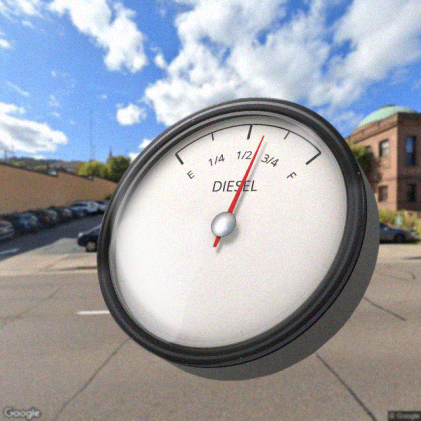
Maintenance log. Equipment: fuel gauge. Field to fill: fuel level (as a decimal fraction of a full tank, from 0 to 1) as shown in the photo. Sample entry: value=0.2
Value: value=0.625
